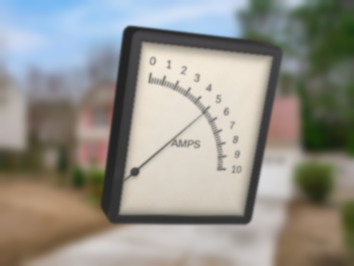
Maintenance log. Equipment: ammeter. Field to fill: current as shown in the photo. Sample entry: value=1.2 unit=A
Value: value=5 unit=A
